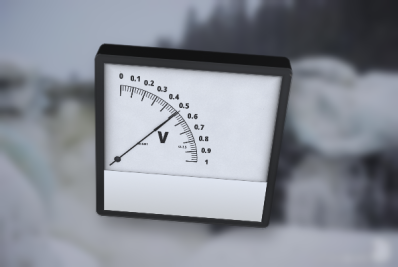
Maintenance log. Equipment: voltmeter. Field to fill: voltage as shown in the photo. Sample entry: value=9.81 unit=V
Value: value=0.5 unit=V
